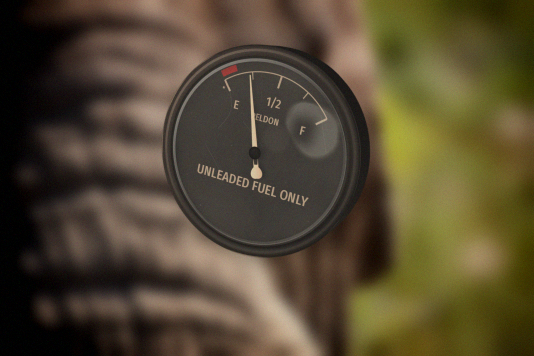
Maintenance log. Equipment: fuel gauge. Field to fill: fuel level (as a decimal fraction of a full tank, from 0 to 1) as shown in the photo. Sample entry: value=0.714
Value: value=0.25
